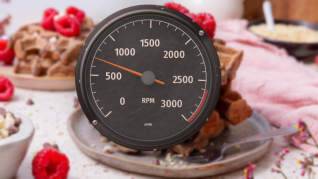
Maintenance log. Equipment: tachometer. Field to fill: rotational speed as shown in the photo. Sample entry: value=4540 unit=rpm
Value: value=700 unit=rpm
